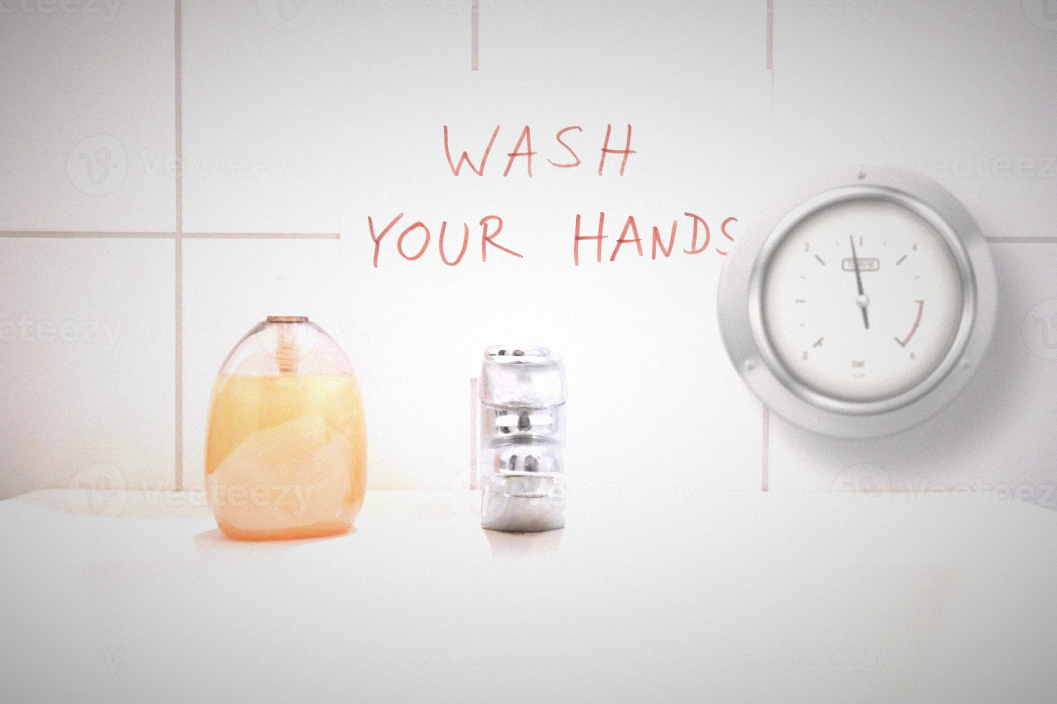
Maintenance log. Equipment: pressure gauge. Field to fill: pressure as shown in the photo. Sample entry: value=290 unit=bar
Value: value=2.75 unit=bar
